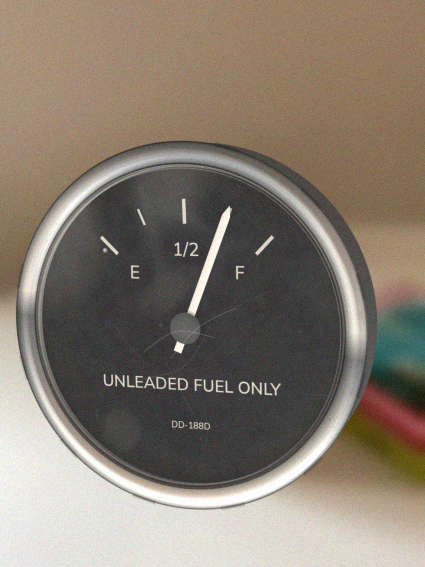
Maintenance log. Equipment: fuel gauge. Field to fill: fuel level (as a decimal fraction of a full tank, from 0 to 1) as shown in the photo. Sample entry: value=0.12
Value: value=0.75
